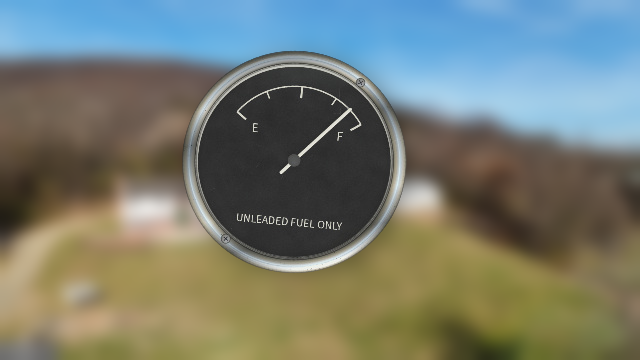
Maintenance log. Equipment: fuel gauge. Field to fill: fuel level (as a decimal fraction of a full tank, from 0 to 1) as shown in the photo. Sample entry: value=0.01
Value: value=0.875
